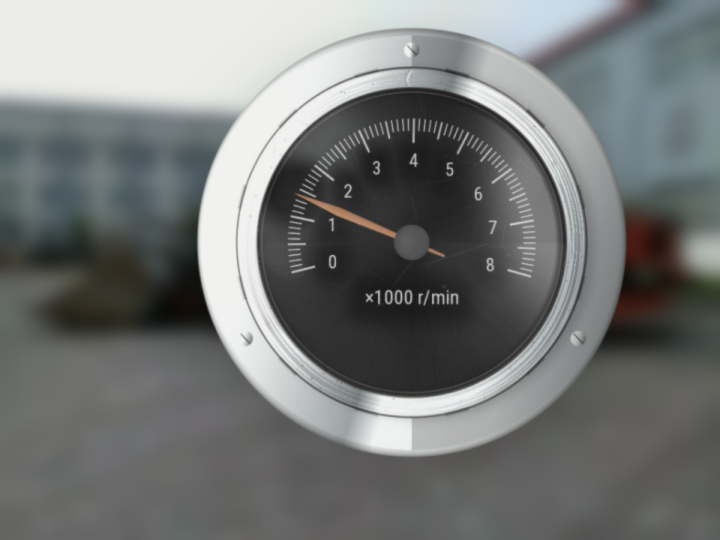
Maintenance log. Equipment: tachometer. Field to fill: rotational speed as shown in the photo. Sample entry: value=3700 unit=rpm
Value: value=1400 unit=rpm
